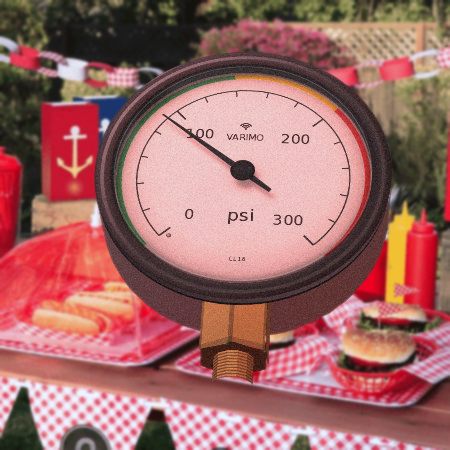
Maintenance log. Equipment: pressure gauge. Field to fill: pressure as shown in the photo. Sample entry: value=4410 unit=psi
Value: value=90 unit=psi
